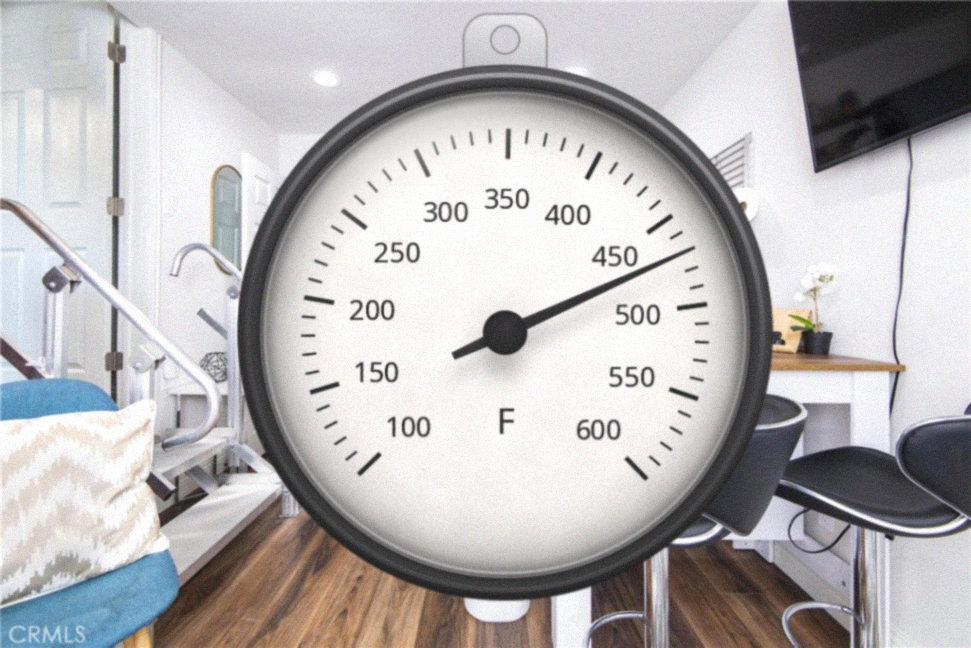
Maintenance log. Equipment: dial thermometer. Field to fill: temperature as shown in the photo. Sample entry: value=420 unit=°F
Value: value=470 unit=°F
